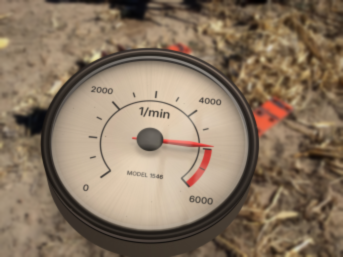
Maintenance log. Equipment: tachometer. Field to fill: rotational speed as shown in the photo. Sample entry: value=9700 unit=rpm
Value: value=5000 unit=rpm
